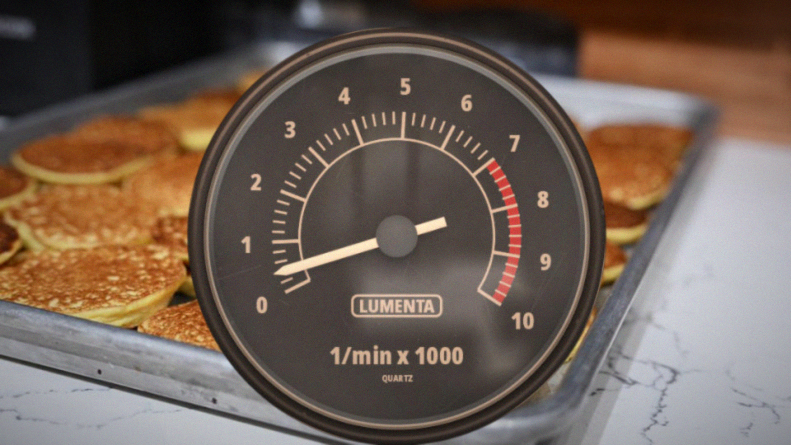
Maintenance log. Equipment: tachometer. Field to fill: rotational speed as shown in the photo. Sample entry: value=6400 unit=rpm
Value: value=400 unit=rpm
